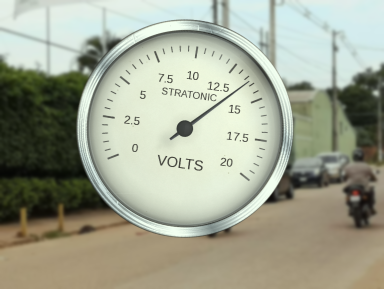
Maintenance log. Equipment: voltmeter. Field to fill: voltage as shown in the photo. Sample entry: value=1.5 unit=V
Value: value=13.75 unit=V
